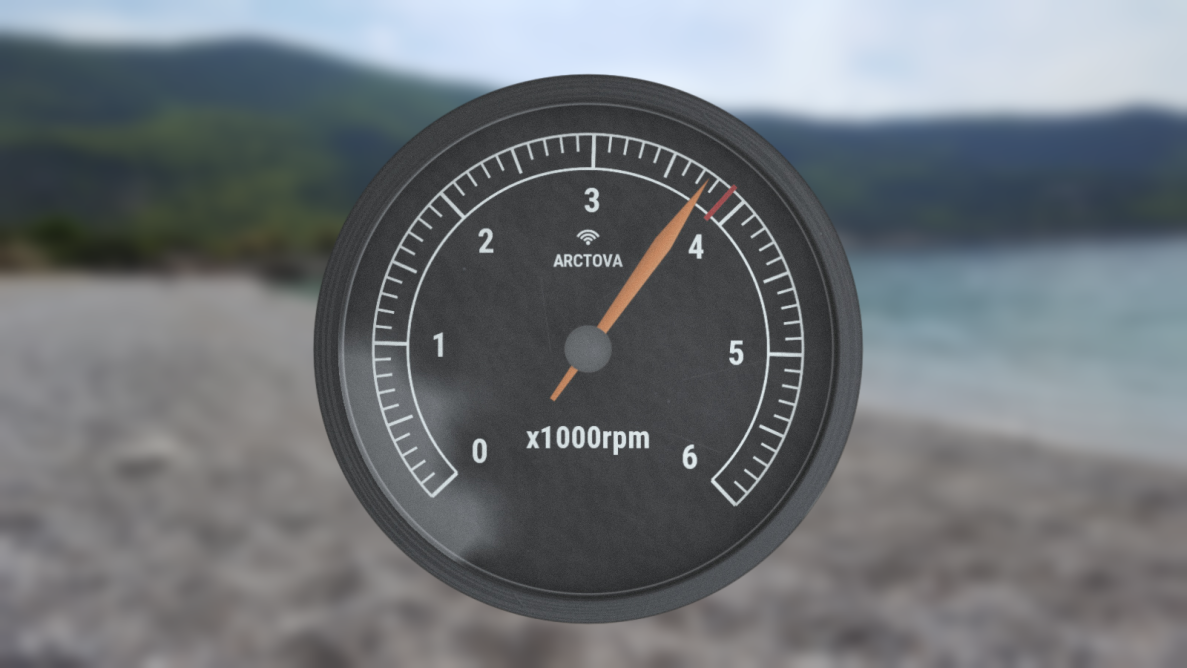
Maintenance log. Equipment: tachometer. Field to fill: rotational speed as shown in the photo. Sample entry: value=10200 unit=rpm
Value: value=3750 unit=rpm
